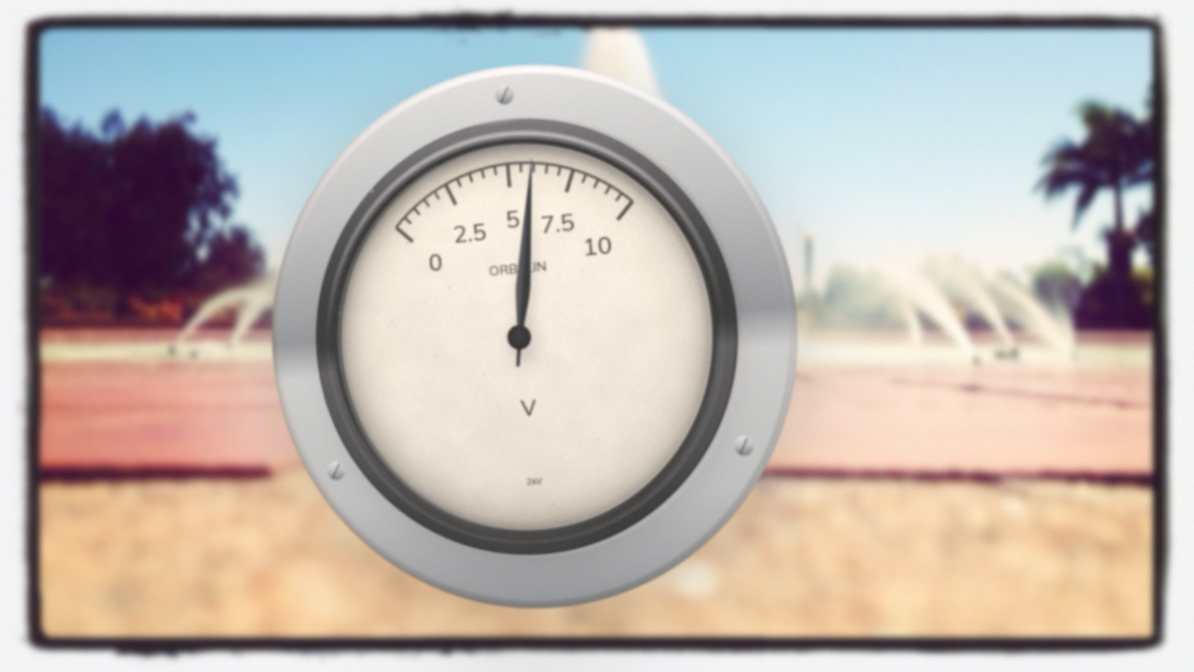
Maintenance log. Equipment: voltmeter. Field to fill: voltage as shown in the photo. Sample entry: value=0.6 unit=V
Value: value=6 unit=V
